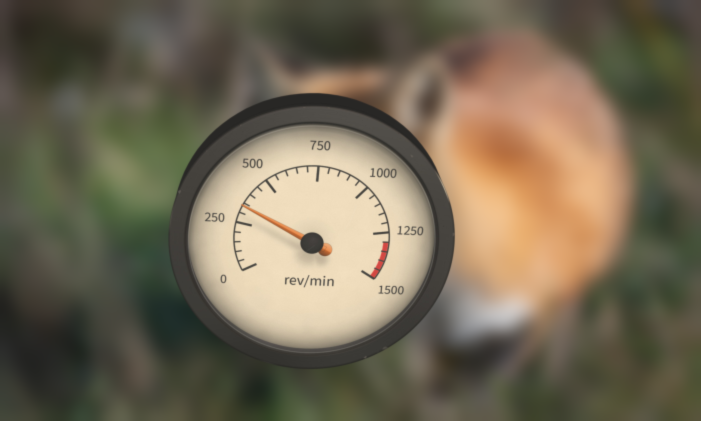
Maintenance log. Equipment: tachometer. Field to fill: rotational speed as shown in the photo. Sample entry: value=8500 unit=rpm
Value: value=350 unit=rpm
